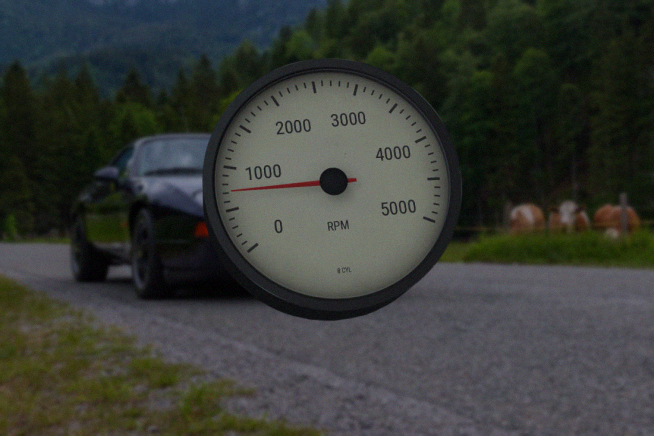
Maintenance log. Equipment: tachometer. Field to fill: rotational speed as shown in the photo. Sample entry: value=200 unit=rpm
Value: value=700 unit=rpm
